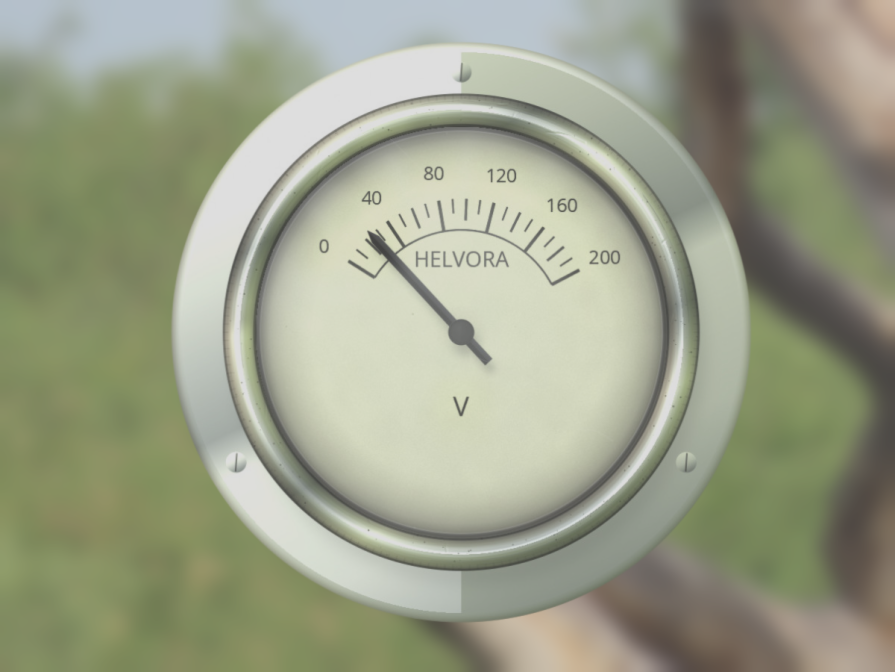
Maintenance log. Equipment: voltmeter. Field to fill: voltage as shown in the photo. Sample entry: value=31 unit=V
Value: value=25 unit=V
